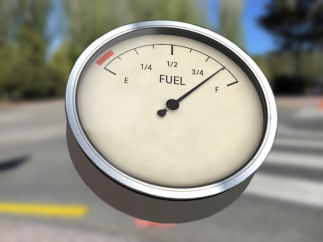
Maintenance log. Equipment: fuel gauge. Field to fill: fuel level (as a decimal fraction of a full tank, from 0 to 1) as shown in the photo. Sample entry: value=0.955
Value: value=0.875
